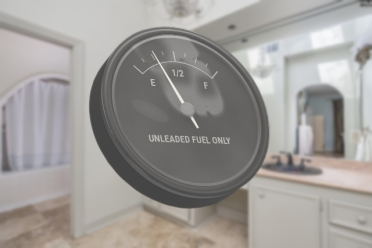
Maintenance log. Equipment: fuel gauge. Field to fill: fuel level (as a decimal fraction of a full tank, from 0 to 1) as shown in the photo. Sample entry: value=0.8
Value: value=0.25
